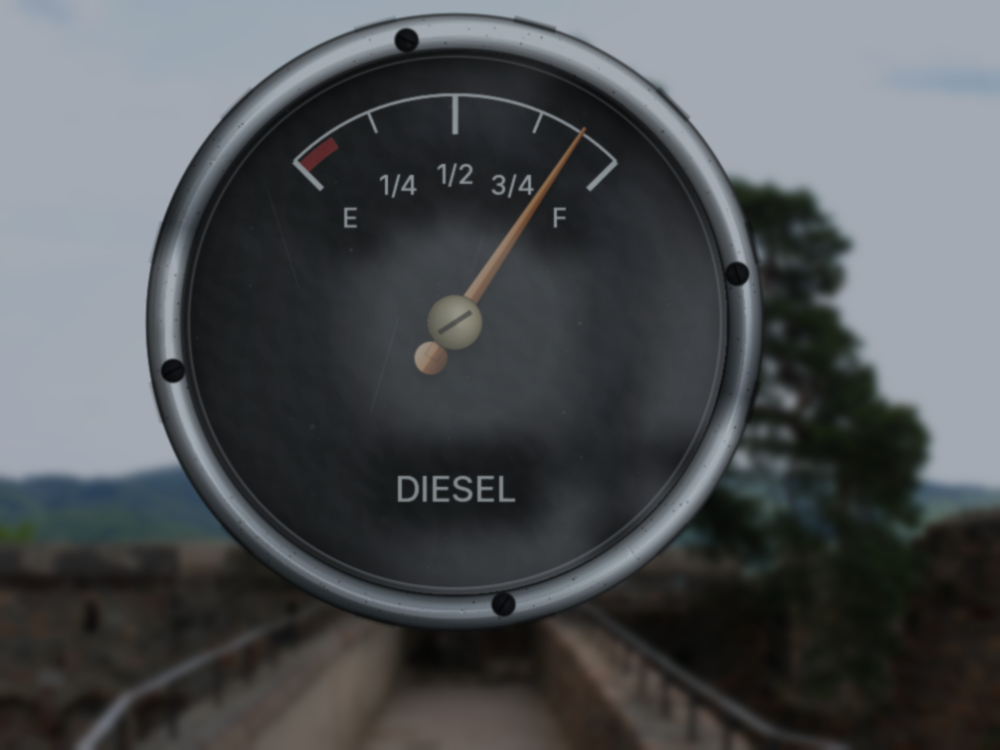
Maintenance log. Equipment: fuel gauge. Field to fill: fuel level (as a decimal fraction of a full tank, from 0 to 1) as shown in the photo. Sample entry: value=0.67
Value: value=0.875
